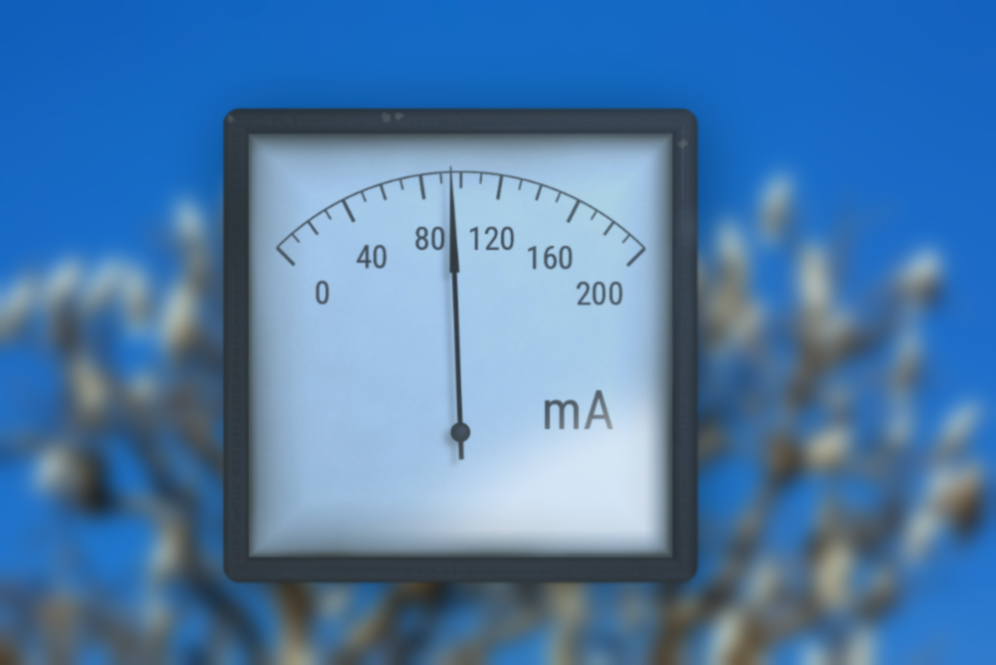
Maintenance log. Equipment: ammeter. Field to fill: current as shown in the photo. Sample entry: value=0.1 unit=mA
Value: value=95 unit=mA
